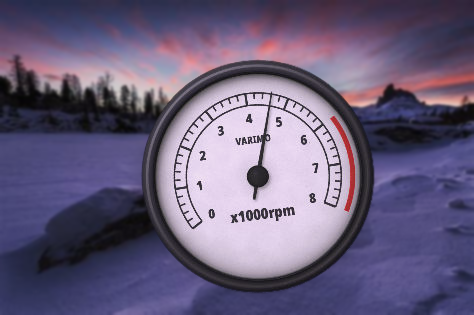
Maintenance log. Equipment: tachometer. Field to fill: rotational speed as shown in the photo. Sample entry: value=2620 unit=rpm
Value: value=4600 unit=rpm
